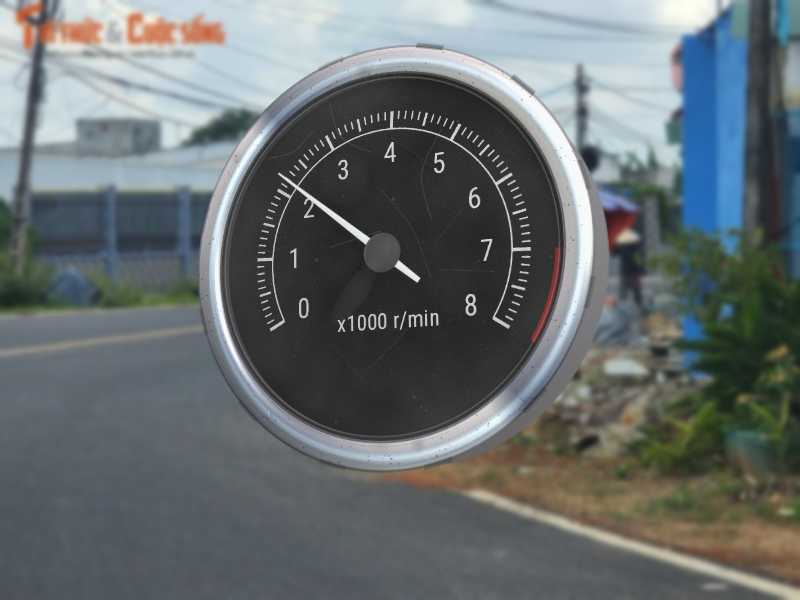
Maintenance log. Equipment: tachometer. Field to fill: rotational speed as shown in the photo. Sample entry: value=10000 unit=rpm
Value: value=2200 unit=rpm
